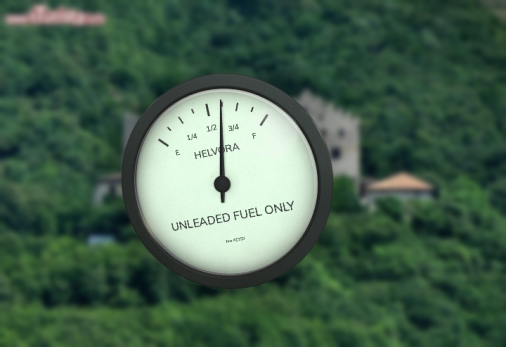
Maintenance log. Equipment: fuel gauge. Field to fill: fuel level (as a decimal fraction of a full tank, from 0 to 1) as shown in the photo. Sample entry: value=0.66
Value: value=0.625
